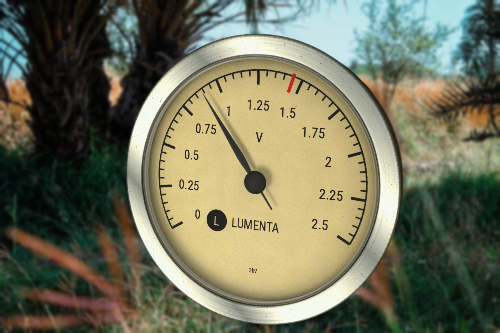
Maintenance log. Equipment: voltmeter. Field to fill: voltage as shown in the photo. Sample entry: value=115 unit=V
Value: value=0.9 unit=V
